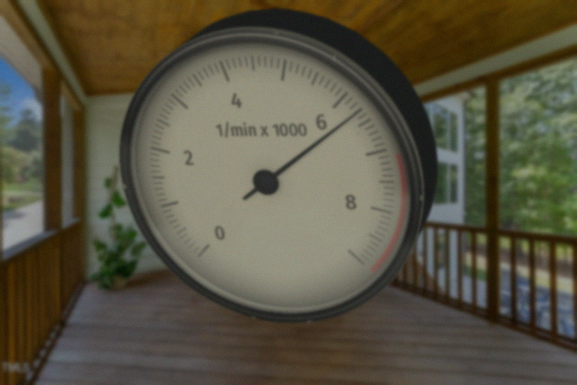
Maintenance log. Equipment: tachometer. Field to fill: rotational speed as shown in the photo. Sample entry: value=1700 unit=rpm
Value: value=6300 unit=rpm
